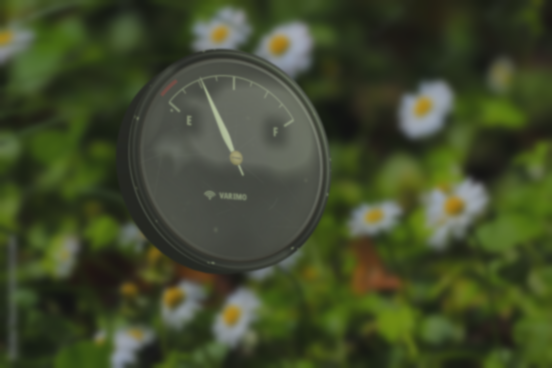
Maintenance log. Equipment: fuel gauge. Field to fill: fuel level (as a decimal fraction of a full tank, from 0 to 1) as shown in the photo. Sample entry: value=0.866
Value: value=0.25
